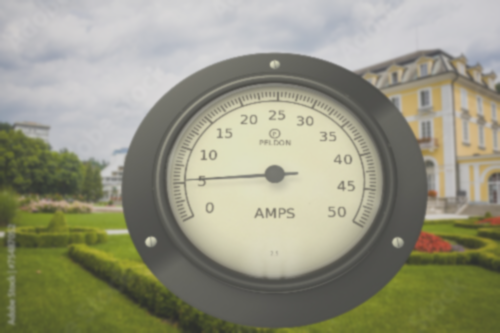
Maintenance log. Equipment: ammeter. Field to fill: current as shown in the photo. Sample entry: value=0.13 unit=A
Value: value=5 unit=A
